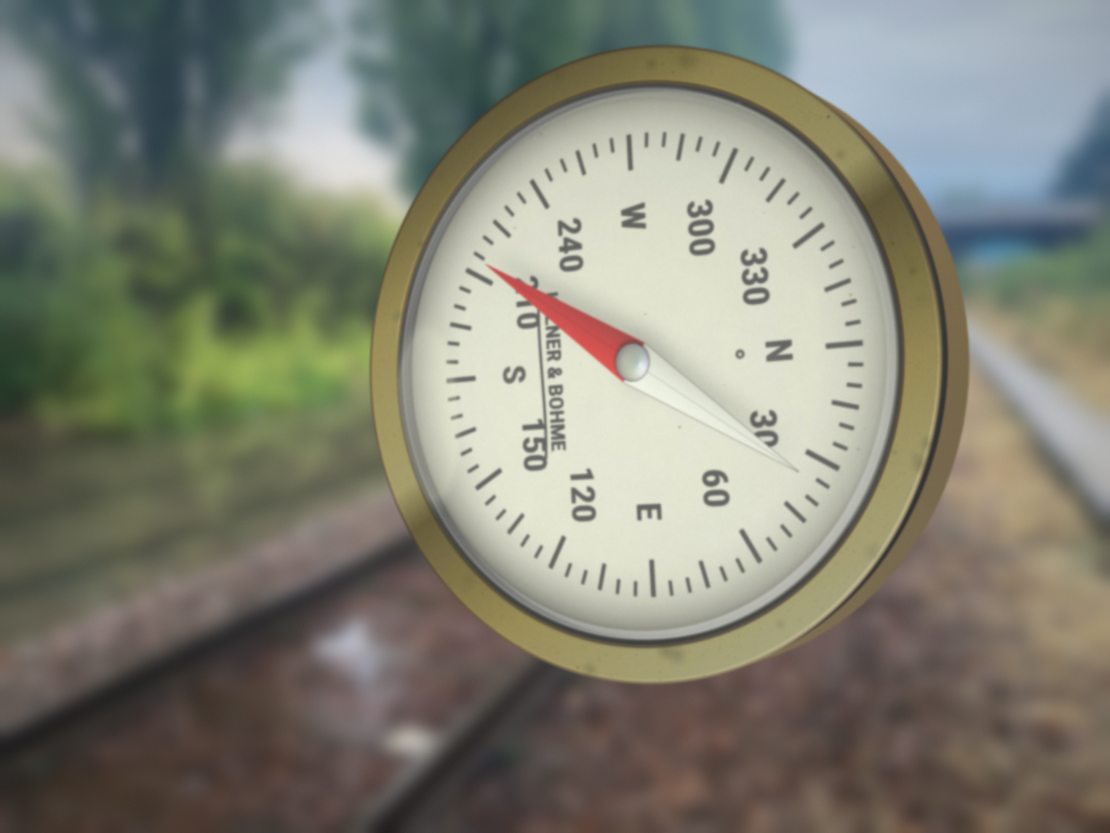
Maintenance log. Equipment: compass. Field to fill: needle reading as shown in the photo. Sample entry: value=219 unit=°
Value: value=215 unit=°
